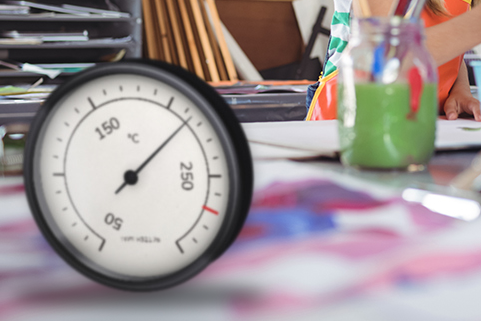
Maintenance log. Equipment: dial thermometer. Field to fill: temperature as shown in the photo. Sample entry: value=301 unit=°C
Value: value=215 unit=°C
